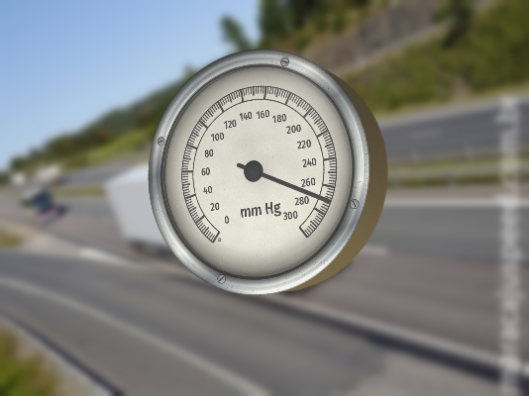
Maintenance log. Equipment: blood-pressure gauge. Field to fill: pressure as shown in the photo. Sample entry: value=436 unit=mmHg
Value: value=270 unit=mmHg
